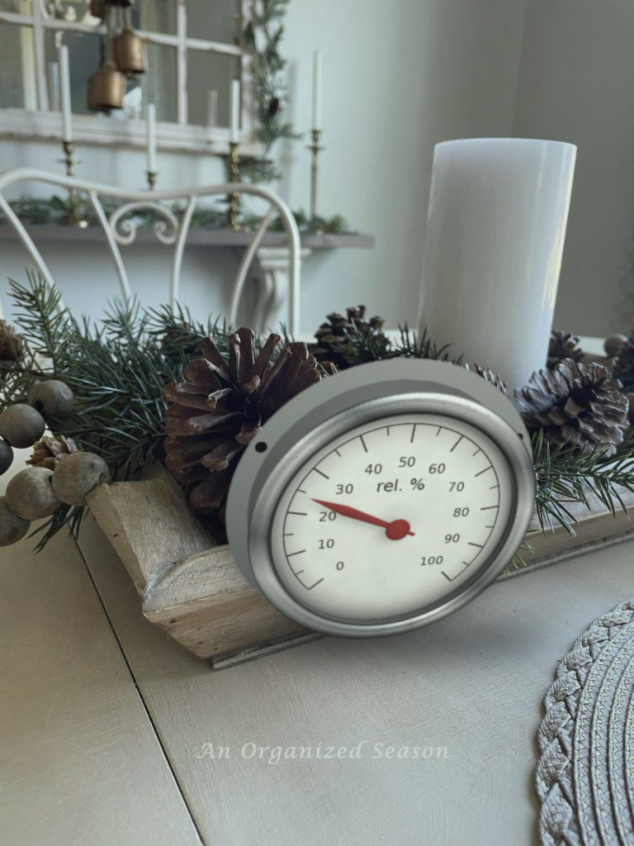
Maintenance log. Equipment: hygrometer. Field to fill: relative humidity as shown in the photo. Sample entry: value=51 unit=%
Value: value=25 unit=%
